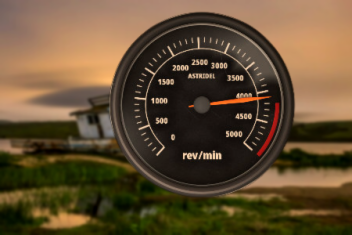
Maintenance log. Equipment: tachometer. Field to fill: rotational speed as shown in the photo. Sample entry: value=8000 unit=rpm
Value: value=4100 unit=rpm
